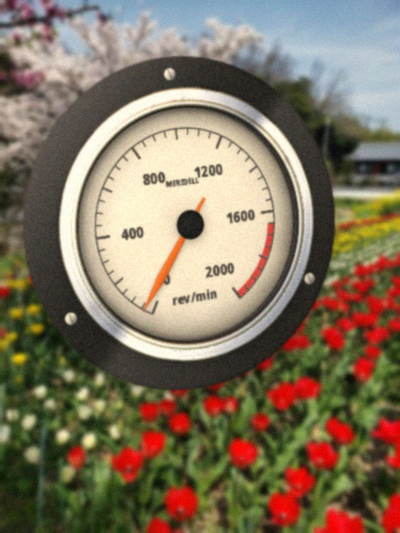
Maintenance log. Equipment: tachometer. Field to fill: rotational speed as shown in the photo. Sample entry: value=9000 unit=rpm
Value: value=50 unit=rpm
